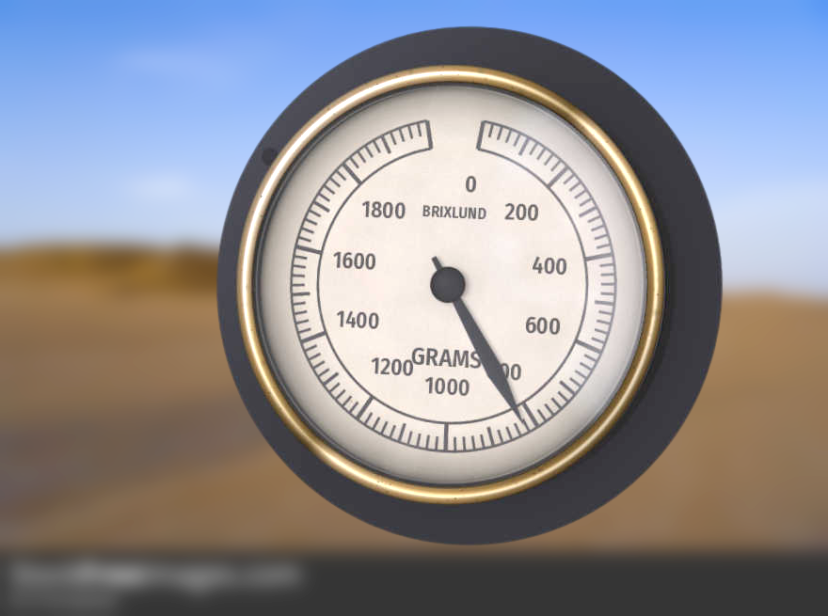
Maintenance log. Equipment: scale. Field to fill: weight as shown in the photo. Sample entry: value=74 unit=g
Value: value=820 unit=g
